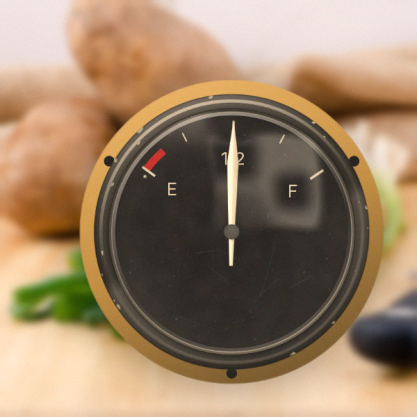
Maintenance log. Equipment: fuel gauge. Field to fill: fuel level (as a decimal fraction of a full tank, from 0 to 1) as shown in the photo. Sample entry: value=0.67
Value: value=0.5
